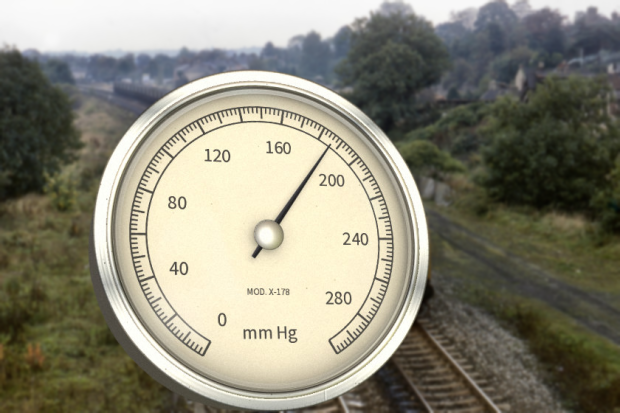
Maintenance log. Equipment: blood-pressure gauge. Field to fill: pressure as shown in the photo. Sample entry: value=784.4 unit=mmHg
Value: value=186 unit=mmHg
